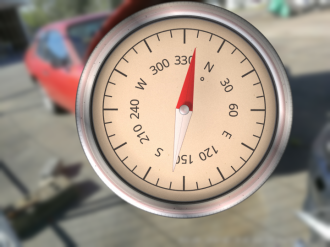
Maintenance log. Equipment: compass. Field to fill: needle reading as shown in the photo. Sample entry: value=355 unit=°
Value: value=340 unit=°
